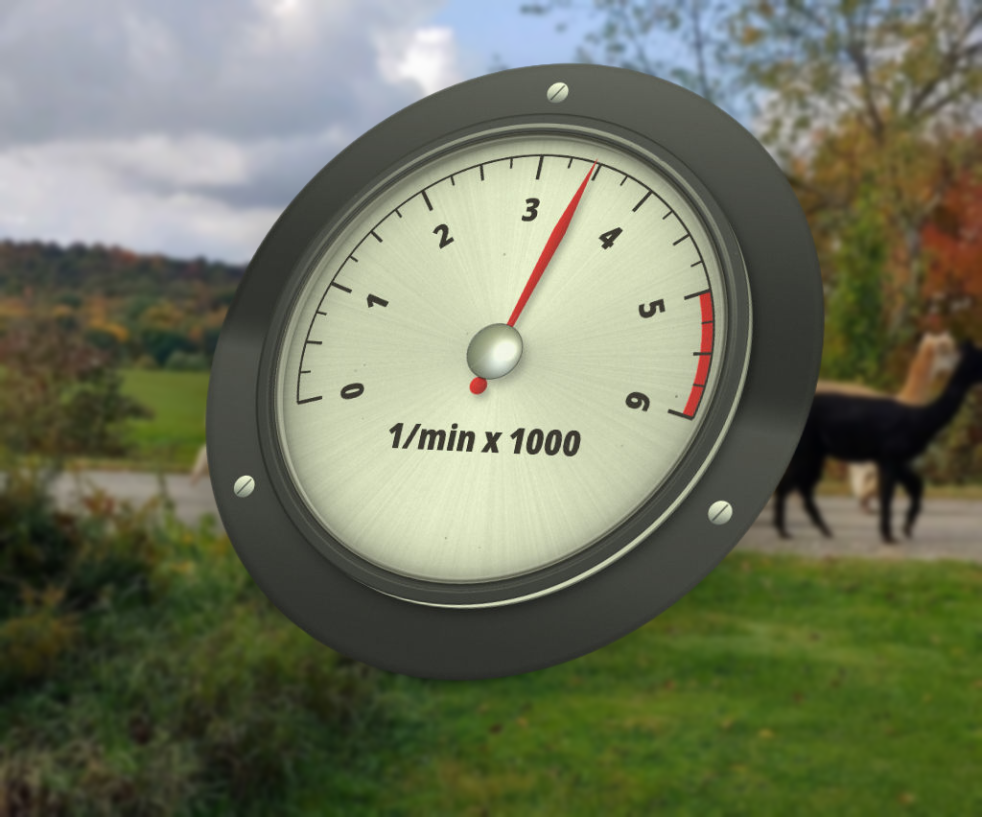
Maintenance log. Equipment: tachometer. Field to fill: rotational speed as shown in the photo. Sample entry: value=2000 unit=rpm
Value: value=3500 unit=rpm
